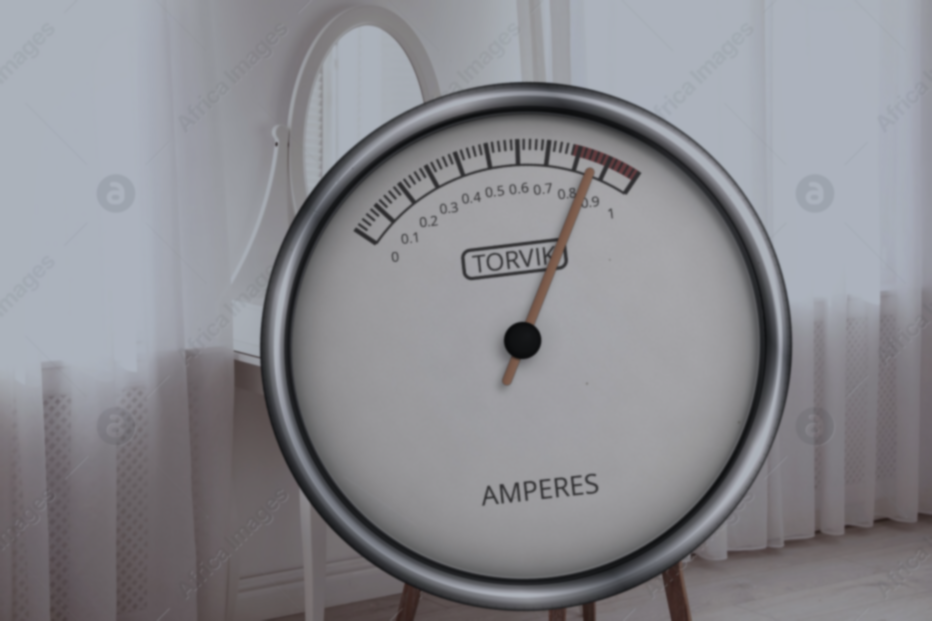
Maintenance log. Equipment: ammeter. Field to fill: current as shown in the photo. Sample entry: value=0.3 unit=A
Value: value=0.86 unit=A
